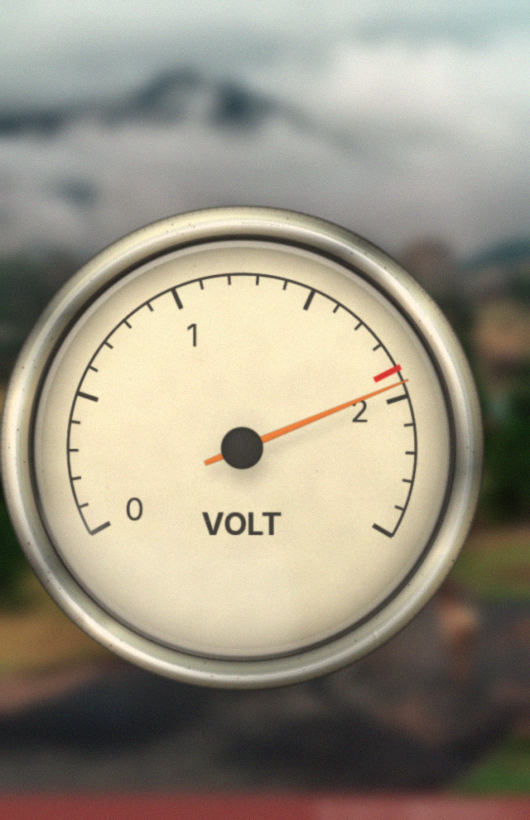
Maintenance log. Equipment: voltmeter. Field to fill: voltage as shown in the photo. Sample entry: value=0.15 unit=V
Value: value=1.95 unit=V
